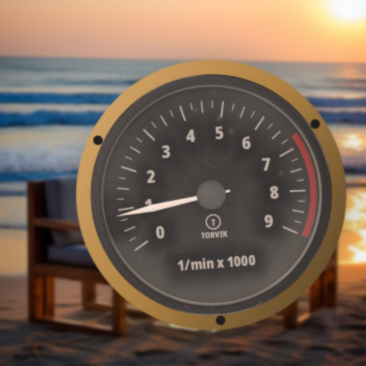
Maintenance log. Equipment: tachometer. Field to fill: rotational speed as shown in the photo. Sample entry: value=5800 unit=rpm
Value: value=875 unit=rpm
